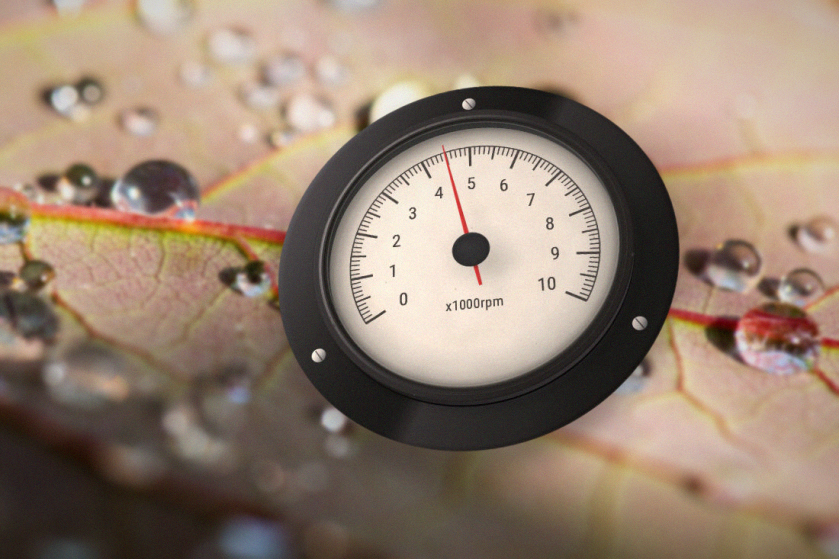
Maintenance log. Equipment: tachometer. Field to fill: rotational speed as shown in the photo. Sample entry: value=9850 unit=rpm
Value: value=4500 unit=rpm
